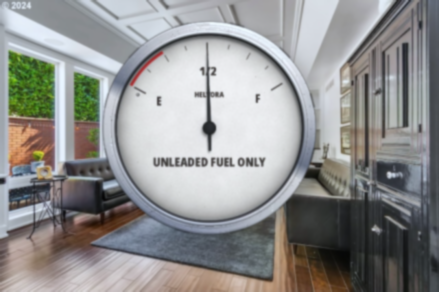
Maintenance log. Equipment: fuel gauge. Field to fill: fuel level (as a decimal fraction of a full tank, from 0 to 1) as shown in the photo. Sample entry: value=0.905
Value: value=0.5
